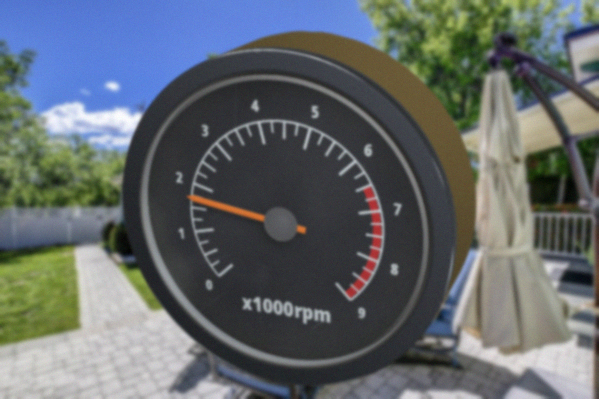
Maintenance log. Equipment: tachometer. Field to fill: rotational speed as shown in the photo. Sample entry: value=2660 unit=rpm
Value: value=1750 unit=rpm
